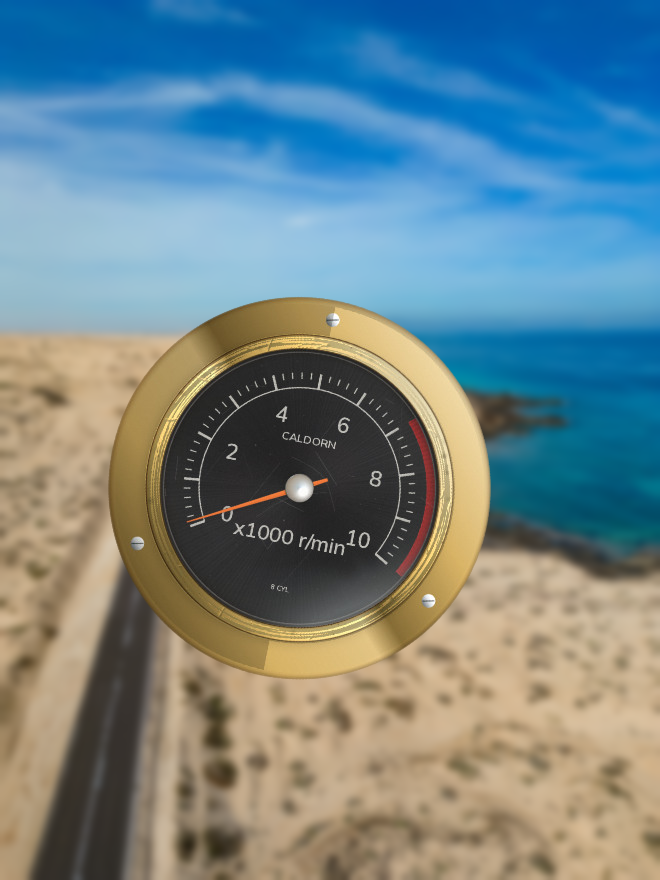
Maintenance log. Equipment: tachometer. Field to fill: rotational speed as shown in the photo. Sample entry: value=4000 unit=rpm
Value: value=100 unit=rpm
